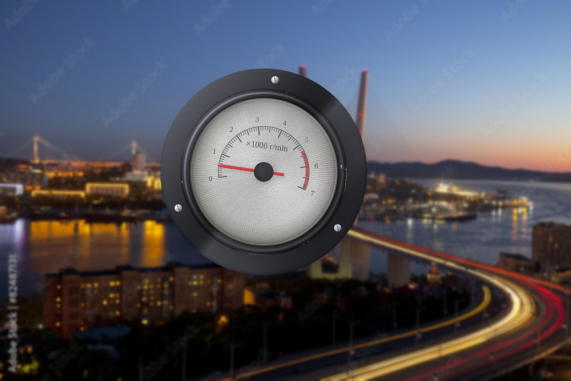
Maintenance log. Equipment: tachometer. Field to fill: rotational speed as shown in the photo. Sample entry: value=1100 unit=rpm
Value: value=500 unit=rpm
